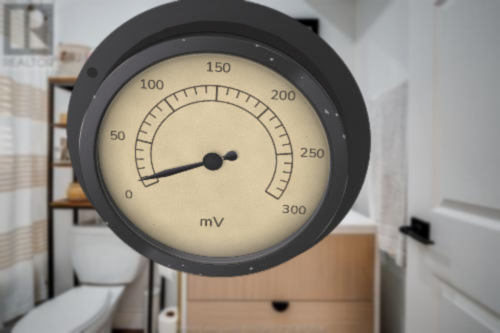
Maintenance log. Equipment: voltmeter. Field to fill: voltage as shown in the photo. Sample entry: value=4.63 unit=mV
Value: value=10 unit=mV
